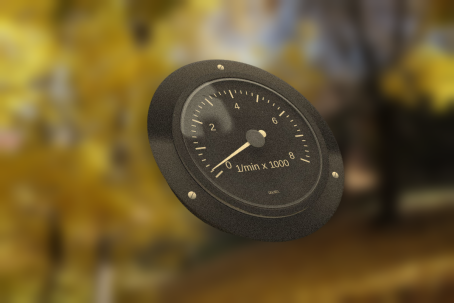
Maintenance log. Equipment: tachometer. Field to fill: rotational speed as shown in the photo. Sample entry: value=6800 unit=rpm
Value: value=200 unit=rpm
